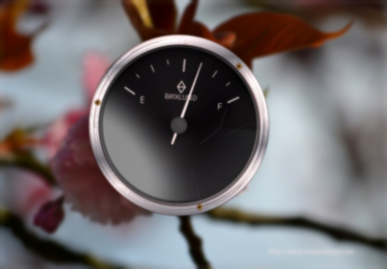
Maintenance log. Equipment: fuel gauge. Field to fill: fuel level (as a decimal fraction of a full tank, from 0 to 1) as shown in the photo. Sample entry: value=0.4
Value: value=0.625
